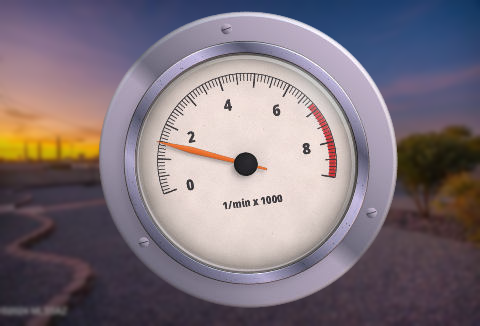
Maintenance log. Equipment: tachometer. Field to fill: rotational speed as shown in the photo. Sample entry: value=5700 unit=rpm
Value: value=1500 unit=rpm
